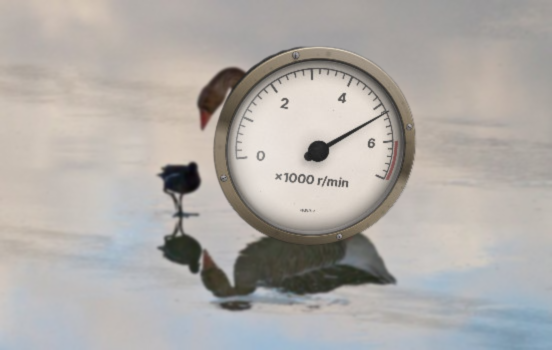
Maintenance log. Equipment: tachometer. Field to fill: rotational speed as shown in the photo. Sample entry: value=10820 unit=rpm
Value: value=5200 unit=rpm
